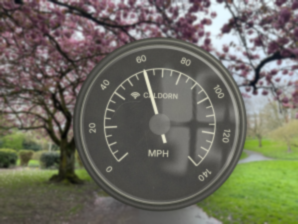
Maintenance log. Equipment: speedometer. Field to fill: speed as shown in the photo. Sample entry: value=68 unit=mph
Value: value=60 unit=mph
